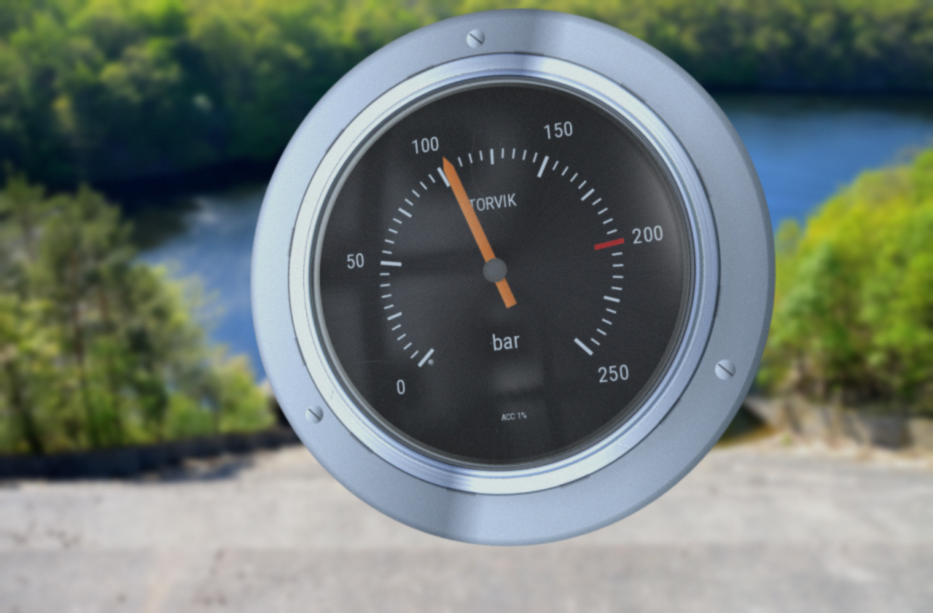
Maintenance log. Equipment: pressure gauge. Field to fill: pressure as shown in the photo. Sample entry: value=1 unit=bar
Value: value=105 unit=bar
